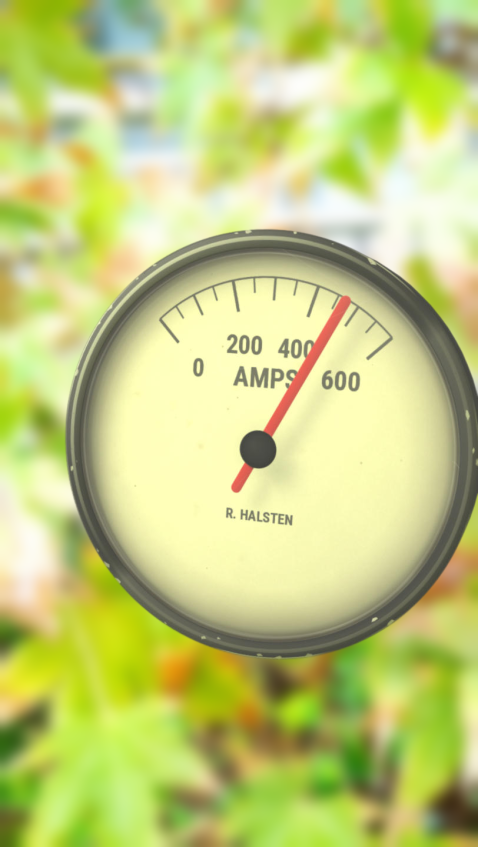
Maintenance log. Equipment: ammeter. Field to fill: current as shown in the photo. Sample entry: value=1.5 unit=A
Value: value=475 unit=A
